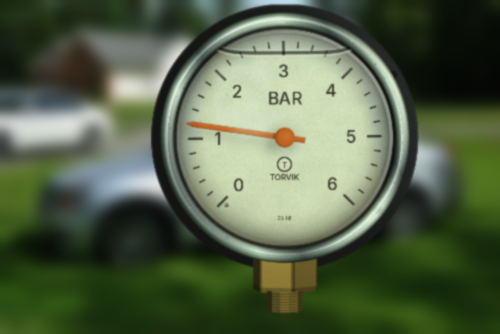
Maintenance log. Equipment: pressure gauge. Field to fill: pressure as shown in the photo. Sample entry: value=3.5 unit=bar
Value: value=1.2 unit=bar
